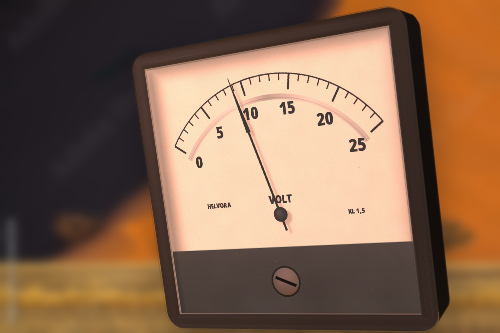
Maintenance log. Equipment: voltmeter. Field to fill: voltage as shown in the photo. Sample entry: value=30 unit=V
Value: value=9 unit=V
